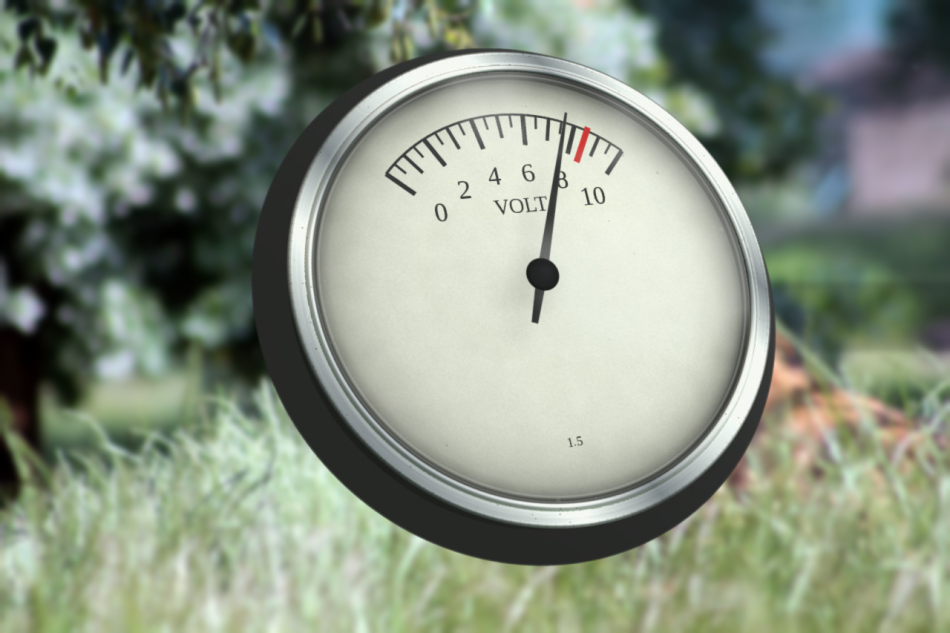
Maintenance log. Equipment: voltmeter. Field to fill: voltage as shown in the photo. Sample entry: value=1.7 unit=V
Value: value=7.5 unit=V
